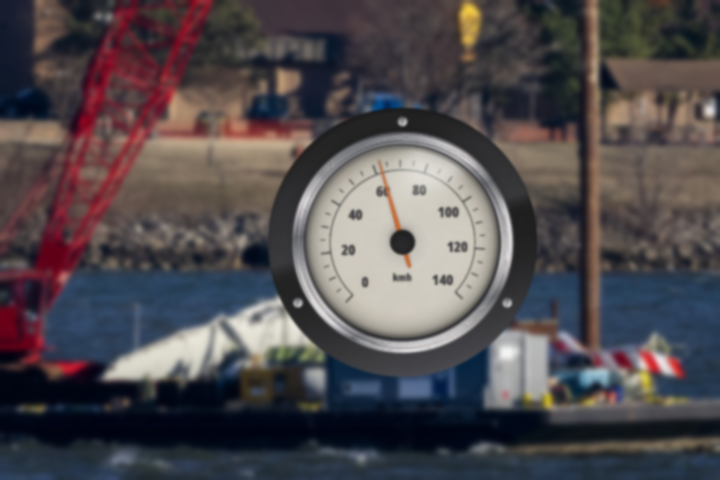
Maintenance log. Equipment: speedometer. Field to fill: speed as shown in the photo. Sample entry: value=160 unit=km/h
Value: value=62.5 unit=km/h
